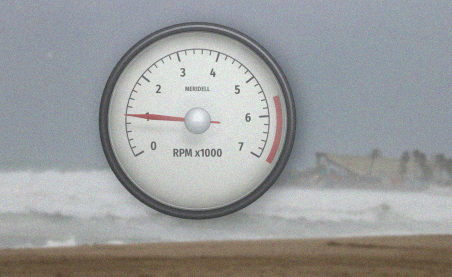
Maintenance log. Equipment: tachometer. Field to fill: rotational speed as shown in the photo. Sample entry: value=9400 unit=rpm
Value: value=1000 unit=rpm
